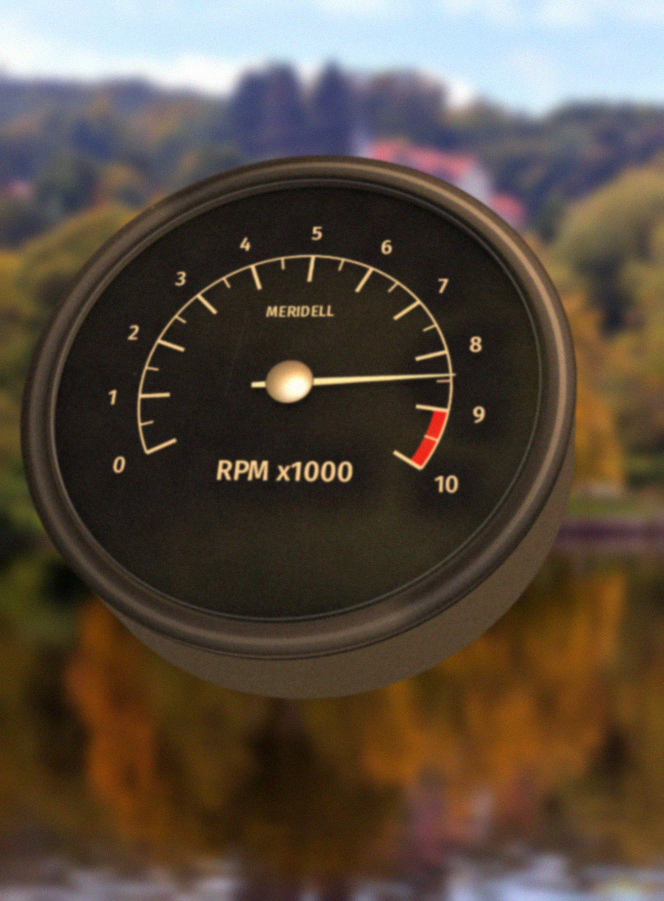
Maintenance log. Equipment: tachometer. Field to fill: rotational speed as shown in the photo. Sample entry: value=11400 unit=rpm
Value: value=8500 unit=rpm
